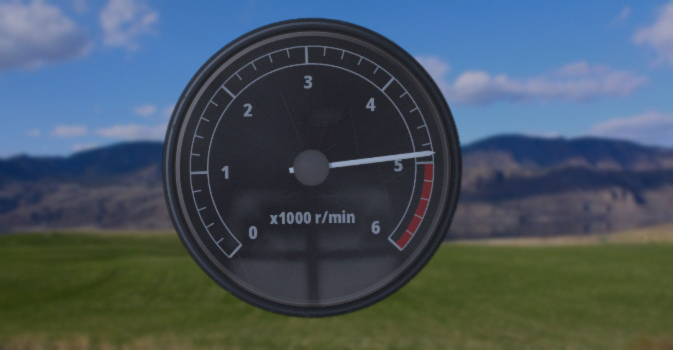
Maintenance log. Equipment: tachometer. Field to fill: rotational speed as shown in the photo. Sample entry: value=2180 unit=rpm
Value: value=4900 unit=rpm
